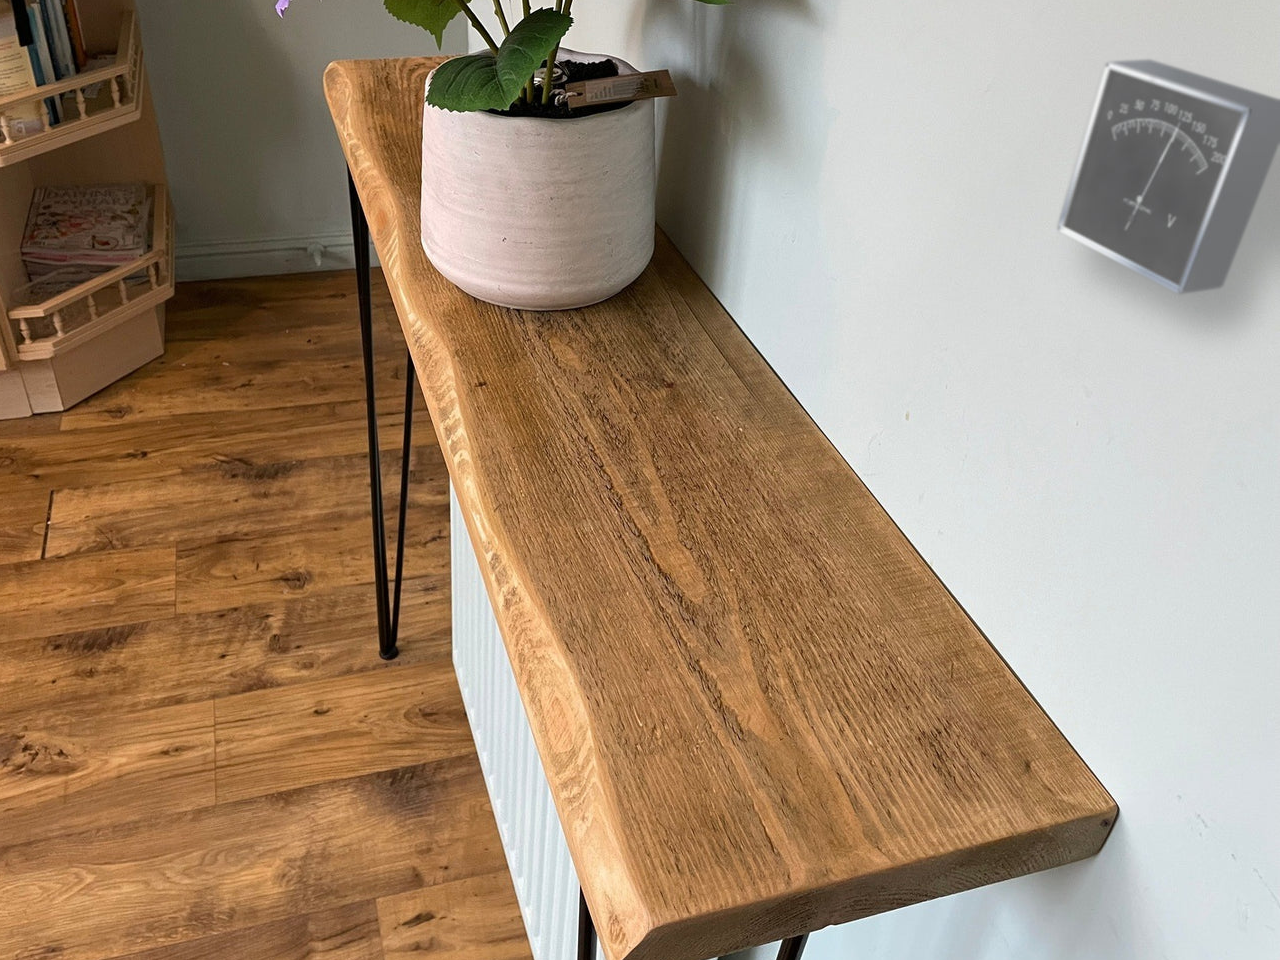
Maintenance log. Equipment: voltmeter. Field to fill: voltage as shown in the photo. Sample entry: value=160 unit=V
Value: value=125 unit=V
